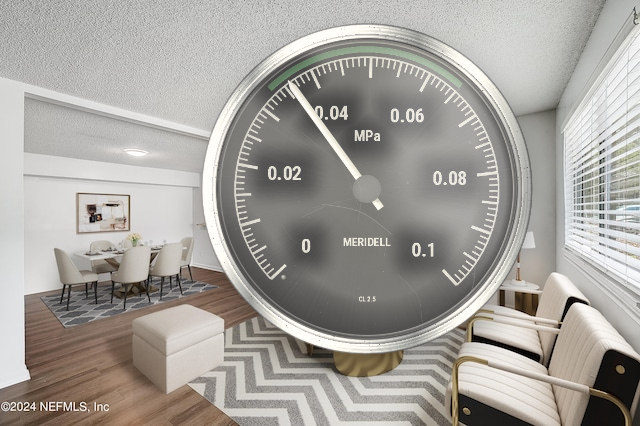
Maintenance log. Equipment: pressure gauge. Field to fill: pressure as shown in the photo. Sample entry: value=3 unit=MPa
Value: value=0.036 unit=MPa
